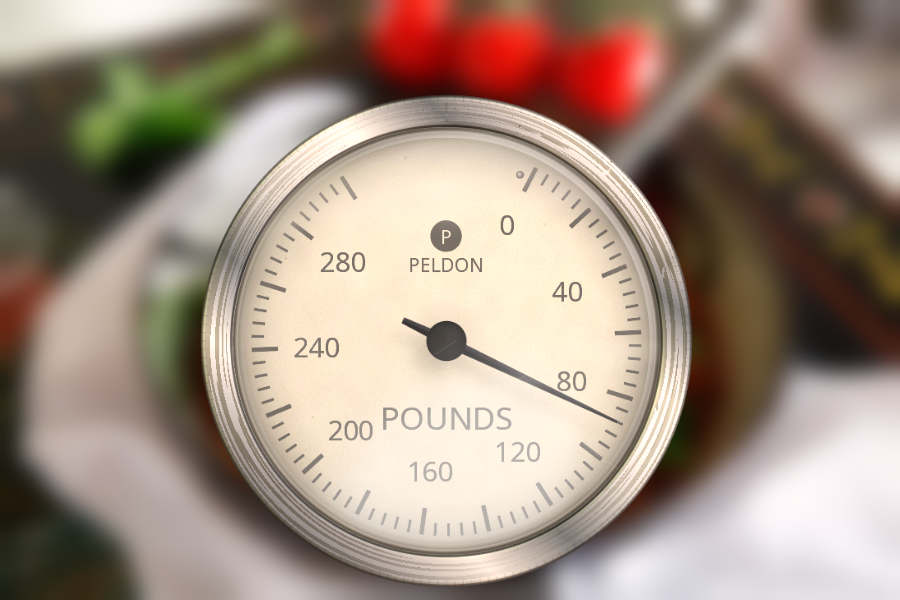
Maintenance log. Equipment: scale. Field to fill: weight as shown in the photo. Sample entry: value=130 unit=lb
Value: value=88 unit=lb
